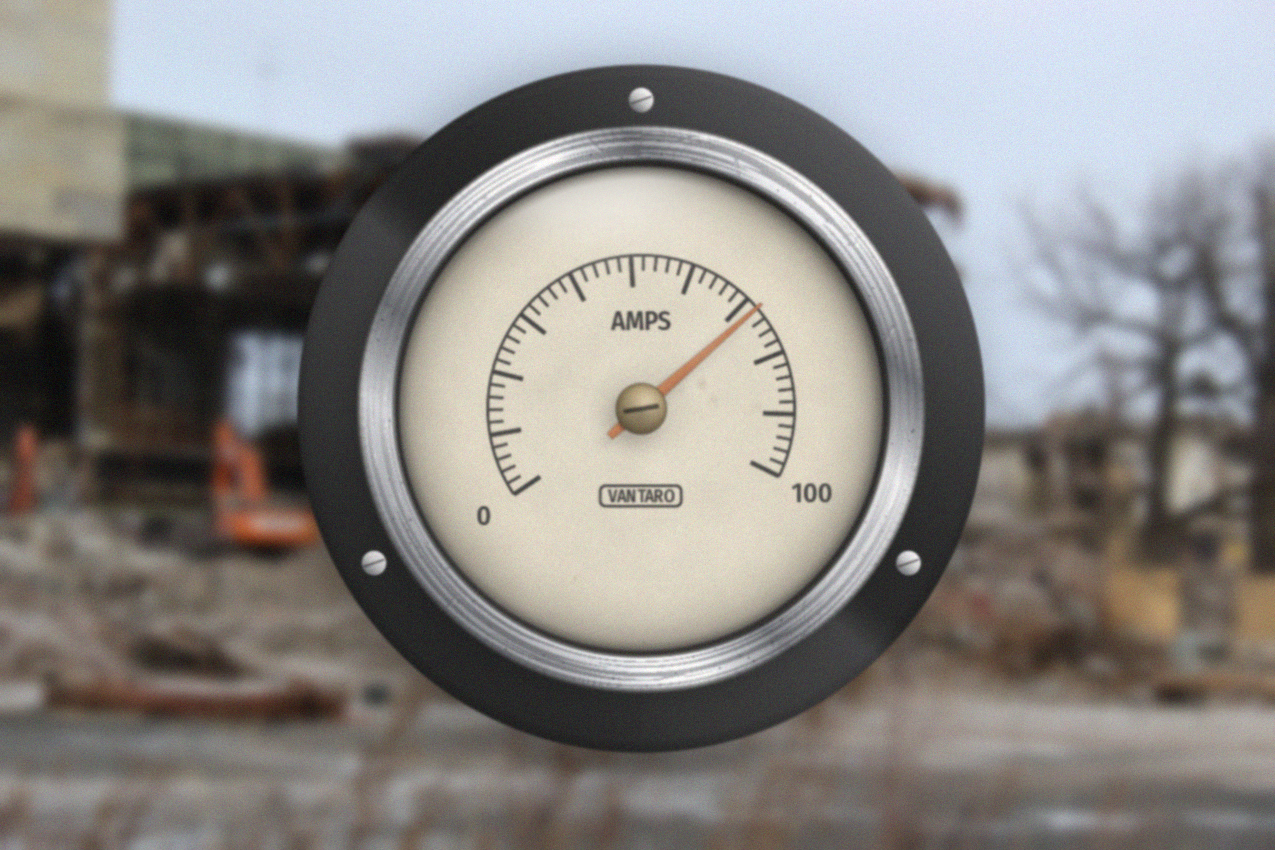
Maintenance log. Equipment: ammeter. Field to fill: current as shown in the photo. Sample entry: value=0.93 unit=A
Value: value=72 unit=A
